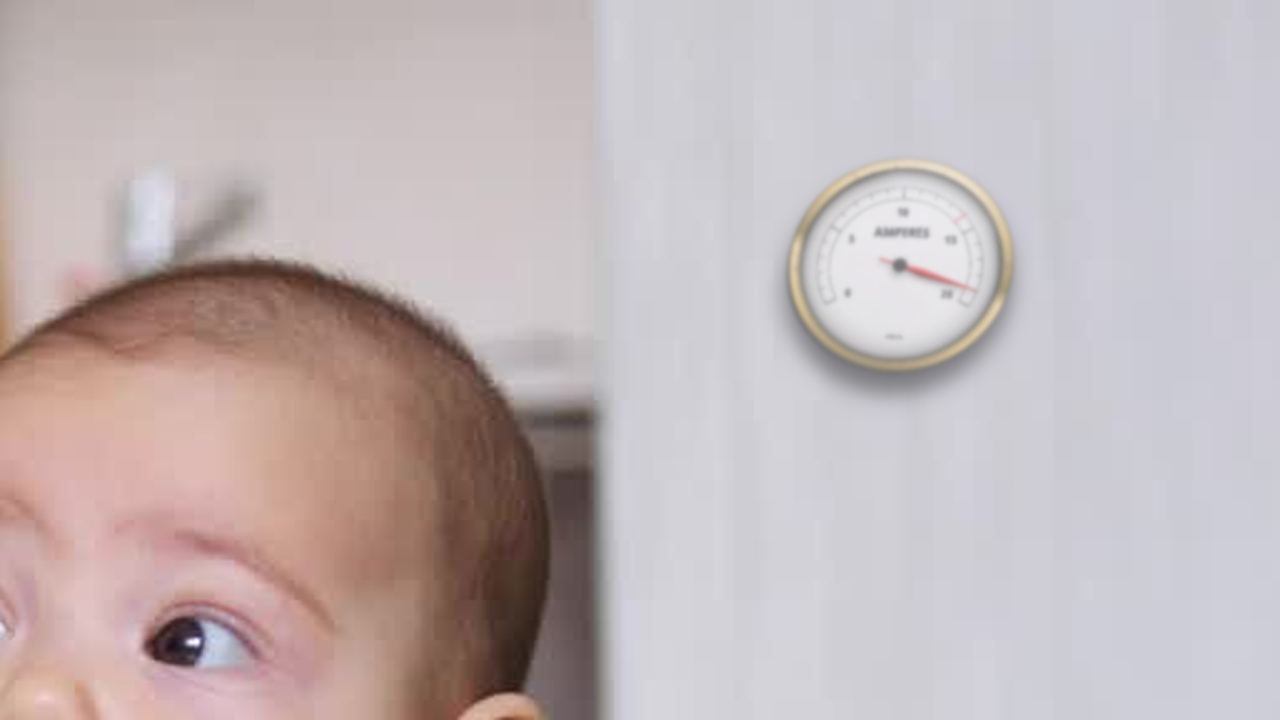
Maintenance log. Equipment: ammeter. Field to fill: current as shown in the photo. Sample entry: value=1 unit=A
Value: value=19 unit=A
